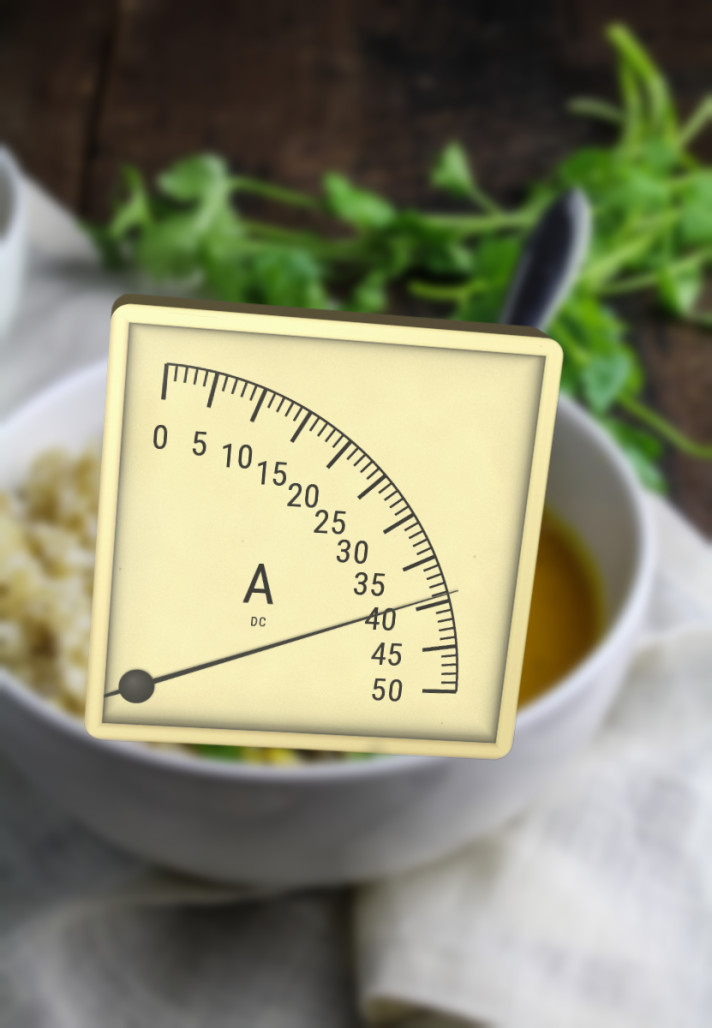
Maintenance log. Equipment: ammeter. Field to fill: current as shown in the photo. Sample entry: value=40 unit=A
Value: value=39 unit=A
